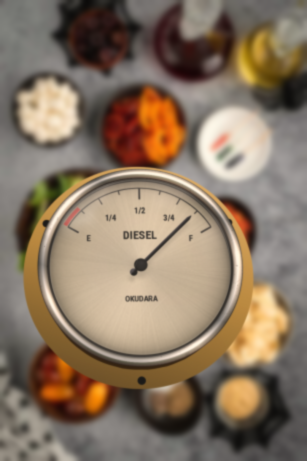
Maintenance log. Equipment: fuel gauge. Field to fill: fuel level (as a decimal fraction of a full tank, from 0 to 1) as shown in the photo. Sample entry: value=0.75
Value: value=0.875
